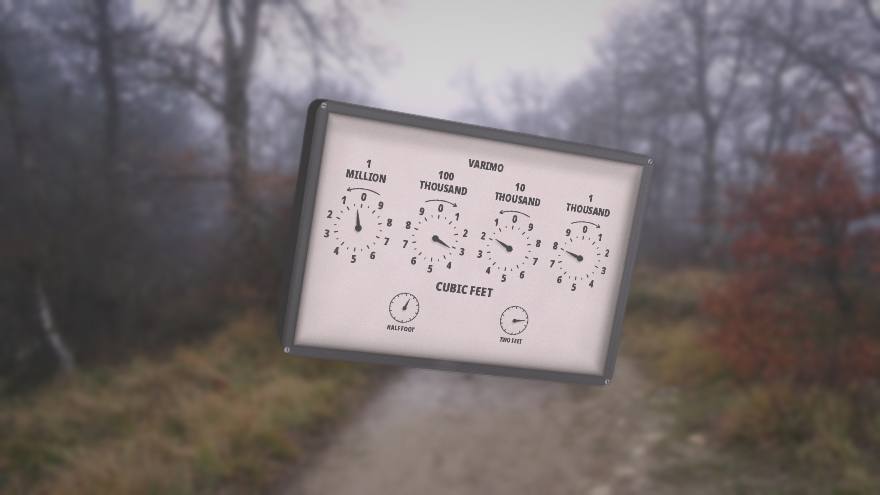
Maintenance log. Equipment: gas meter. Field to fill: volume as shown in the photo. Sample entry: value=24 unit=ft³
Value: value=31800 unit=ft³
